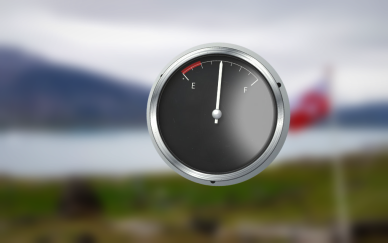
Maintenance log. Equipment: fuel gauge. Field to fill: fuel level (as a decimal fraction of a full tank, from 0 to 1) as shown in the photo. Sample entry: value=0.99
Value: value=0.5
